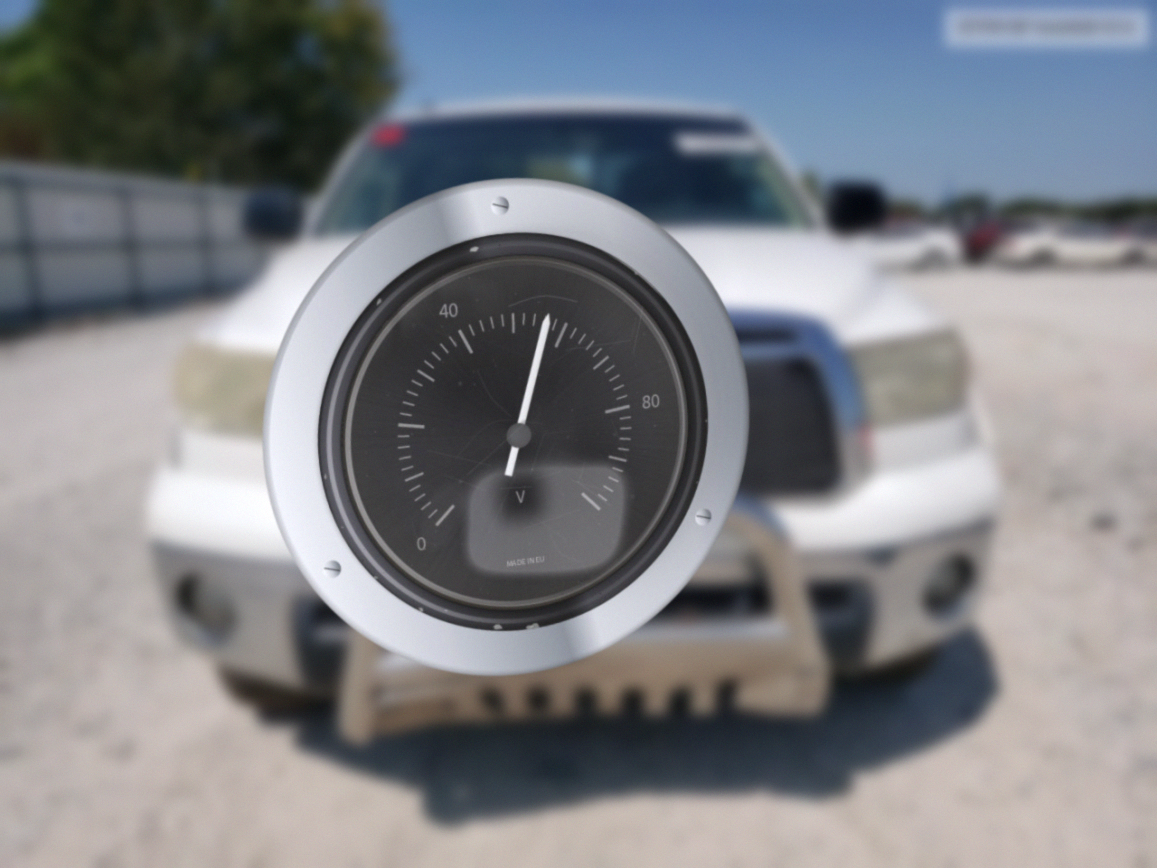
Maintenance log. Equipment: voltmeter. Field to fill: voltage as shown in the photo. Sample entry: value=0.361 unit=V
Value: value=56 unit=V
